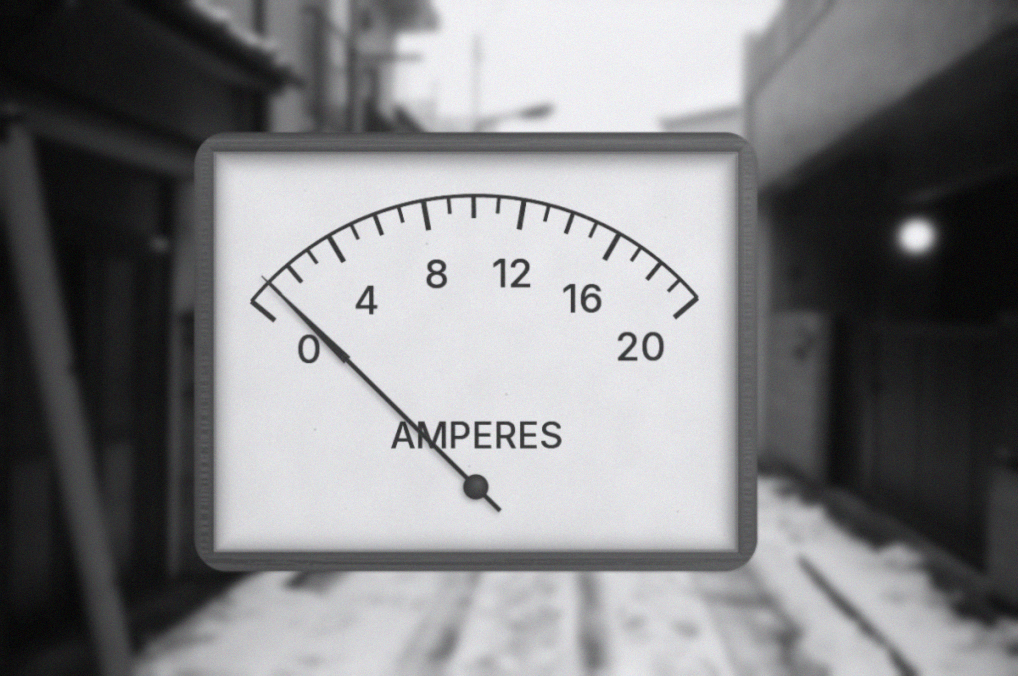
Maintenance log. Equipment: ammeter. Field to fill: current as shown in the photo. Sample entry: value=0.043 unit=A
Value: value=1 unit=A
